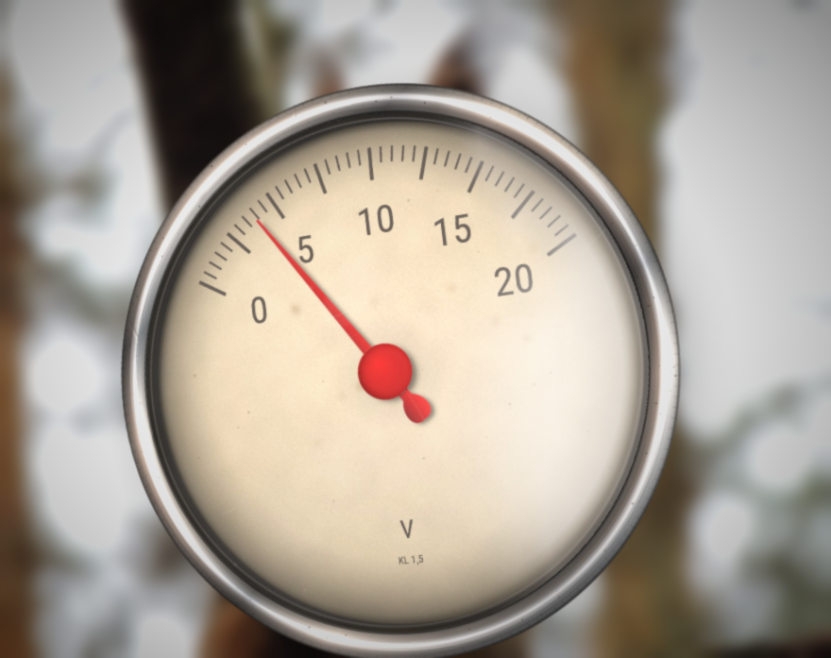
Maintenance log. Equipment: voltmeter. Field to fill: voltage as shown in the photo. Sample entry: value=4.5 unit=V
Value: value=4 unit=V
